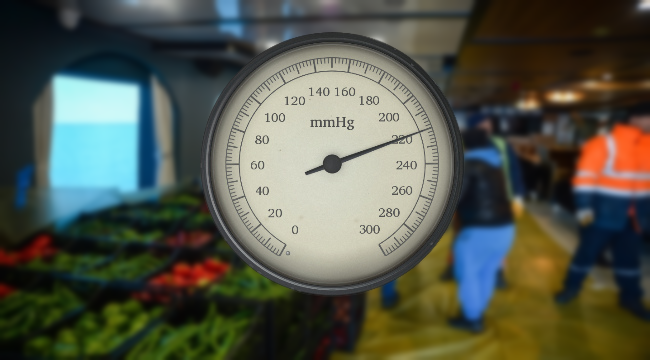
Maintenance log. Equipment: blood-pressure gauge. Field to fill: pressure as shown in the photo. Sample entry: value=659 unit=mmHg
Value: value=220 unit=mmHg
